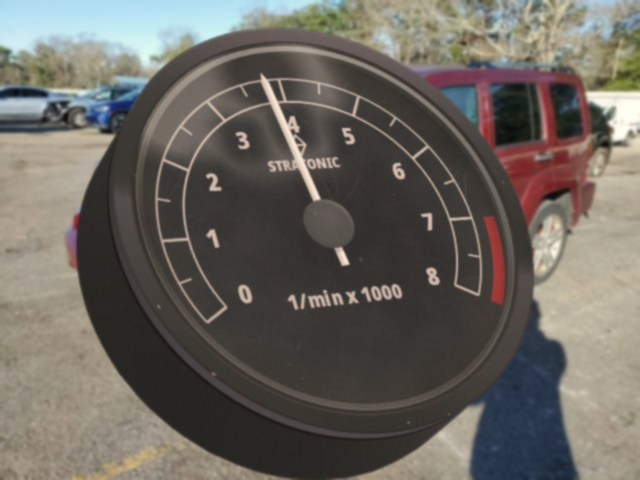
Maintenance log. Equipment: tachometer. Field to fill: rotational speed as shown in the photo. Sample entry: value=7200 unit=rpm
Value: value=3750 unit=rpm
